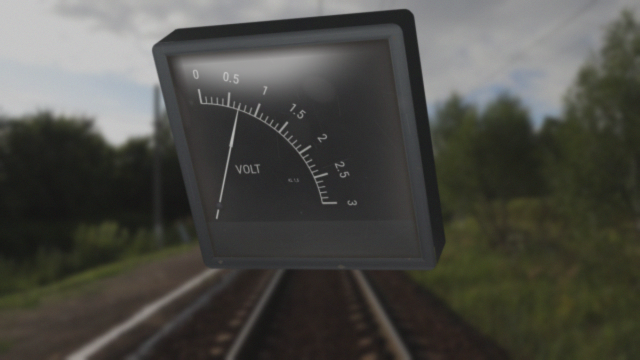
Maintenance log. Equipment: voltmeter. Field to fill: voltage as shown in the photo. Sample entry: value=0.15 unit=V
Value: value=0.7 unit=V
